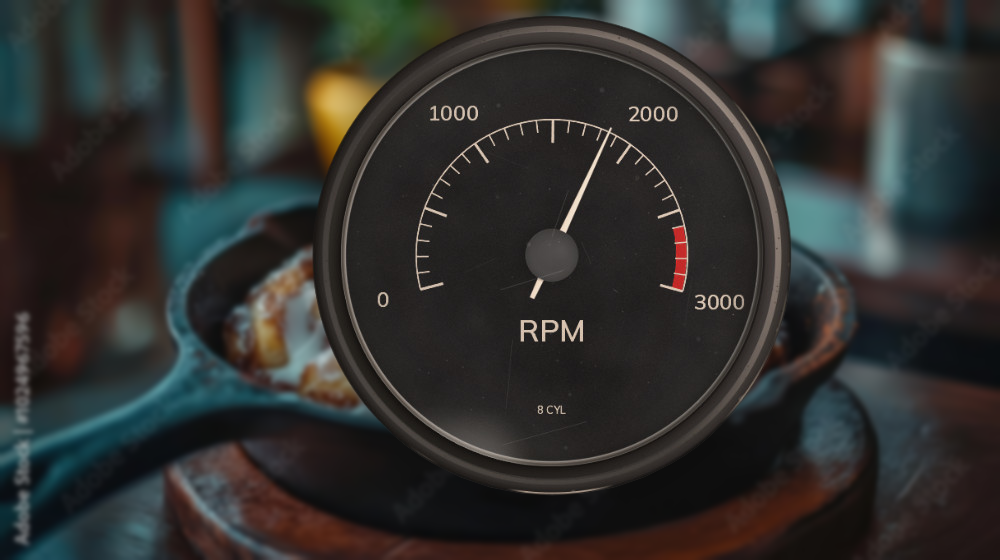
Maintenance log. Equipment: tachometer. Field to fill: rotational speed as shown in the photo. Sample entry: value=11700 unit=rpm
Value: value=1850 unit=rpm
